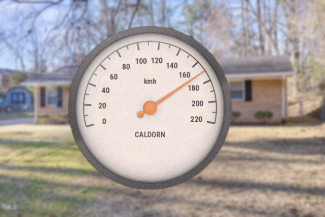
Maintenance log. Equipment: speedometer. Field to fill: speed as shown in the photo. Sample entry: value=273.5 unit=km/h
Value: value=170 unit=km/h
